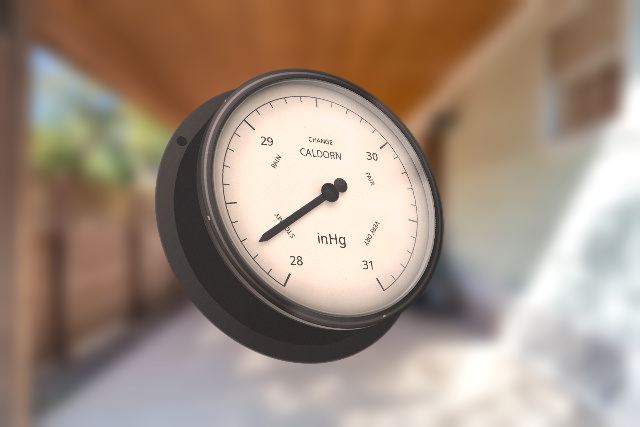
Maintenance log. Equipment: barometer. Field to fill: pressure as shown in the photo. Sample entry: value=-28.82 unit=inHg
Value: value=28.25 unit=inHg
